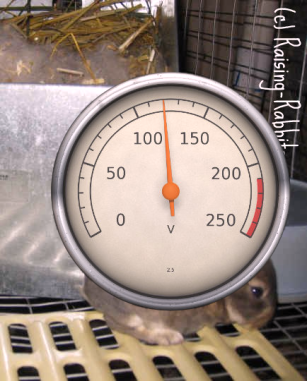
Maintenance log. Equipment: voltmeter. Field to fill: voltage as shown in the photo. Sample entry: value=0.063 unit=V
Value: value=120 unit=V
